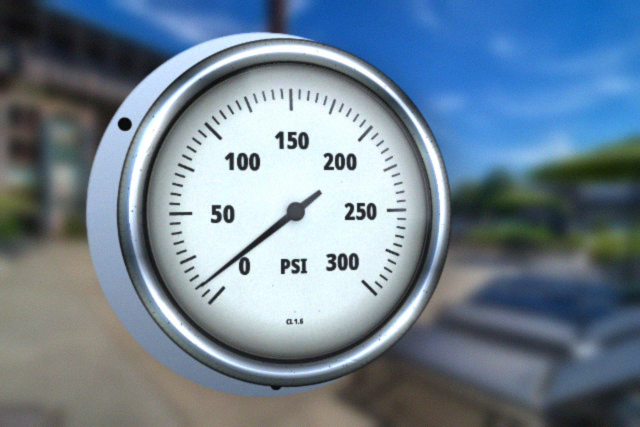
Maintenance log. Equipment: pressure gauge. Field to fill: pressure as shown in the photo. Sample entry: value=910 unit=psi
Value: value=10 unit=psi
